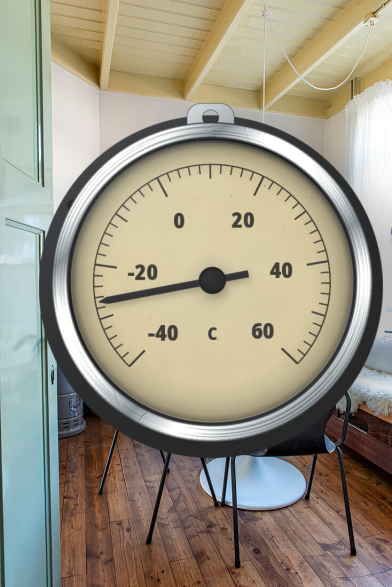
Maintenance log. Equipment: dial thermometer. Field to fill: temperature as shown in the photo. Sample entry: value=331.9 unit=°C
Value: value=-27 unit=°C
